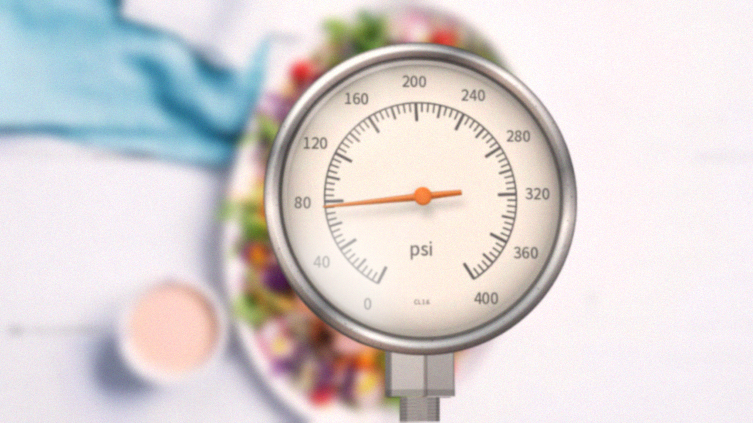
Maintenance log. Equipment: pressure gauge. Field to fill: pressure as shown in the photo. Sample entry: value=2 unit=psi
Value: value=75 unit=psi
